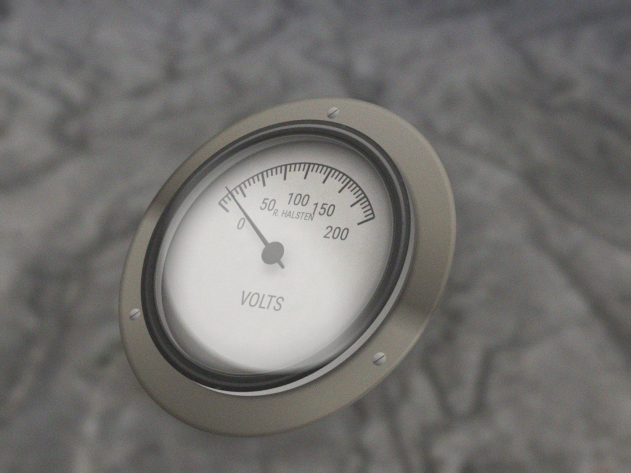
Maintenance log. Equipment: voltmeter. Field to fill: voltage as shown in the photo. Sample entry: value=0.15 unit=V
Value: value=15 unit=V
